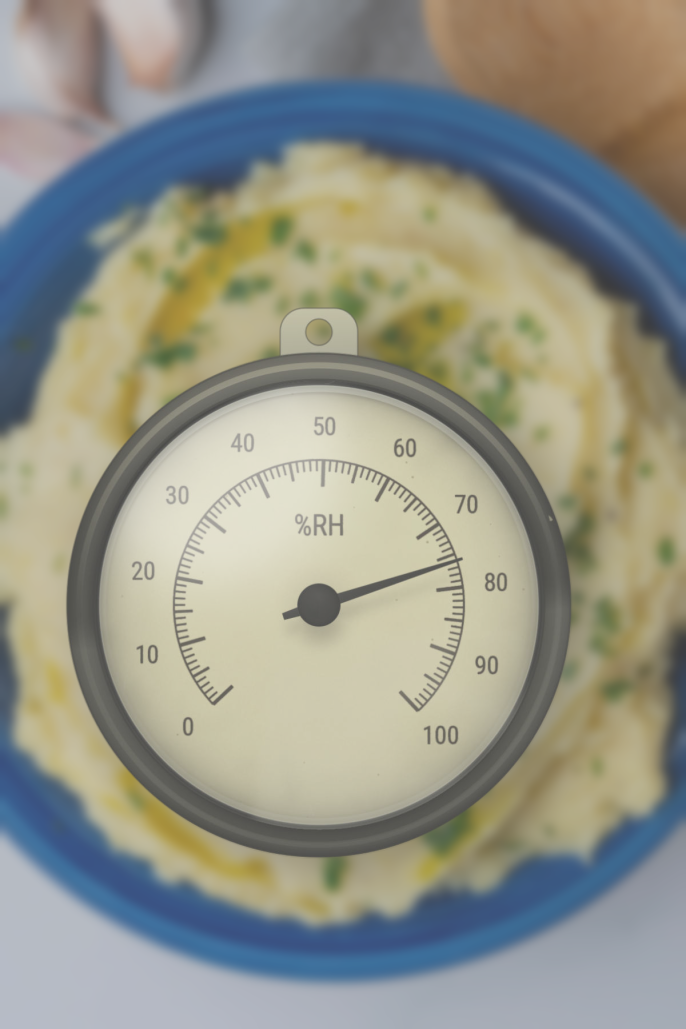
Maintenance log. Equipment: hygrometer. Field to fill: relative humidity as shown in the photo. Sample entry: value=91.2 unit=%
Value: value=76 unit=%
